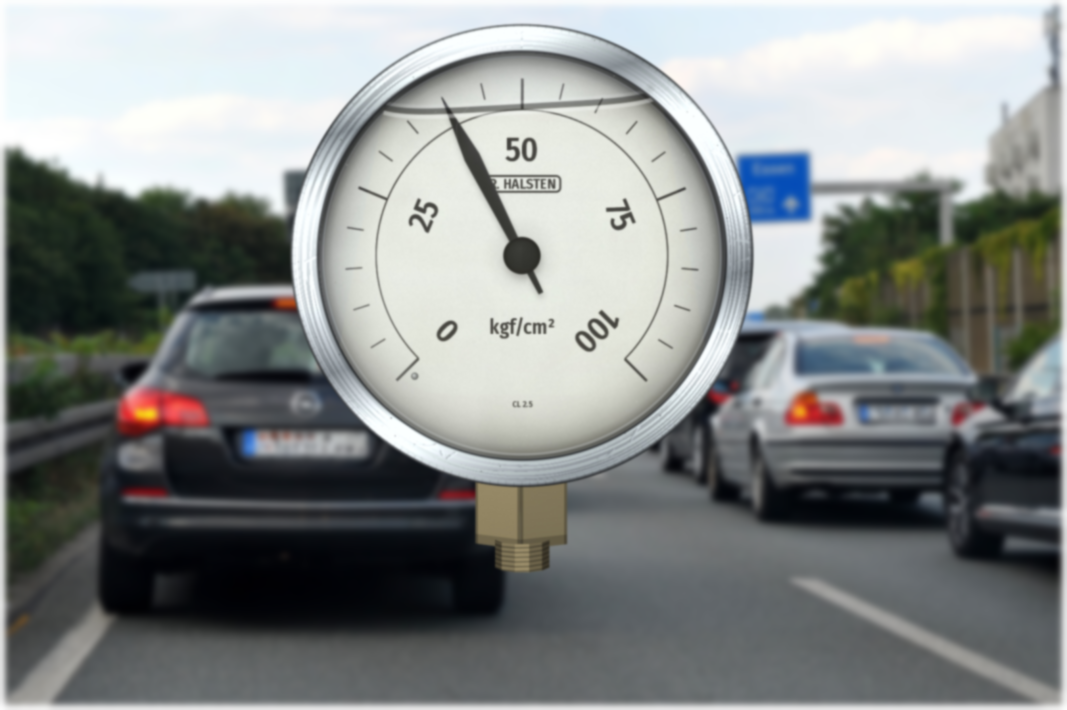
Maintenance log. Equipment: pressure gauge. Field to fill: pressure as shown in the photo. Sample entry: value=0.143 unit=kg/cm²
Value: value=40 unit=kg/cm²
